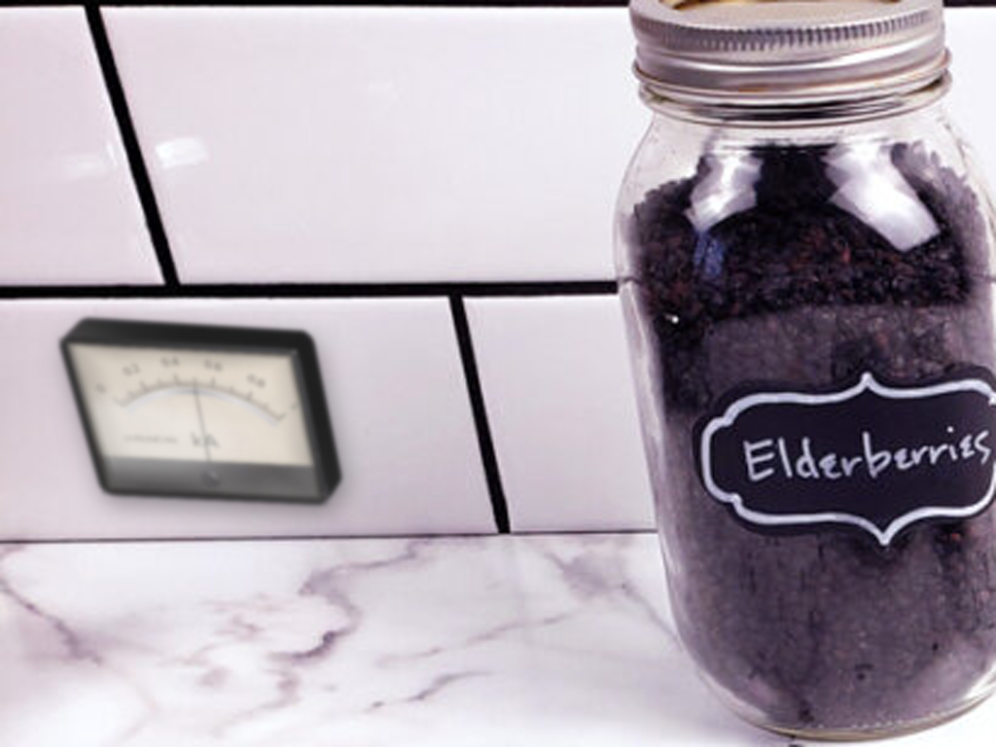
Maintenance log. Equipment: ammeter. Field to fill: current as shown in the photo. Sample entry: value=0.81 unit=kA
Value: value=0.5 unit=kA
